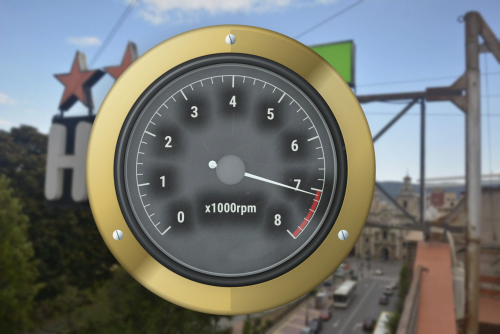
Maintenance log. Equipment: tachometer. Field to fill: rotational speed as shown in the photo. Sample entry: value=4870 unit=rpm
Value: value=7100 unit=rpm
